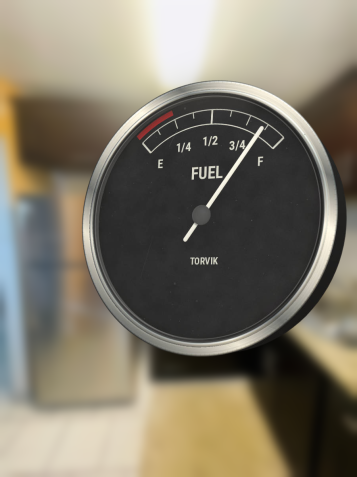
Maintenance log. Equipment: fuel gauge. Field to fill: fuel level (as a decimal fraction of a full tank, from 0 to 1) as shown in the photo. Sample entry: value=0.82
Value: value=0.875
